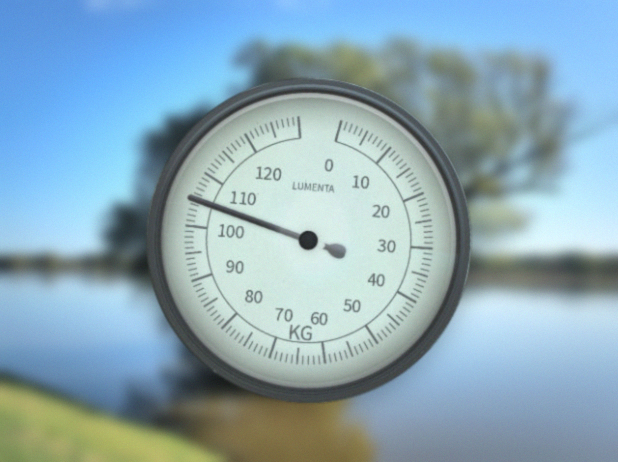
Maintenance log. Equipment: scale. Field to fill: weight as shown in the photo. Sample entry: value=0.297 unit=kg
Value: value=105 unit=kg
